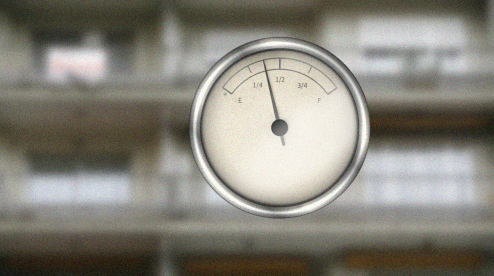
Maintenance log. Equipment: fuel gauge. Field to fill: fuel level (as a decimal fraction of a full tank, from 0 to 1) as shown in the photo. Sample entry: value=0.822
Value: value=0.375
